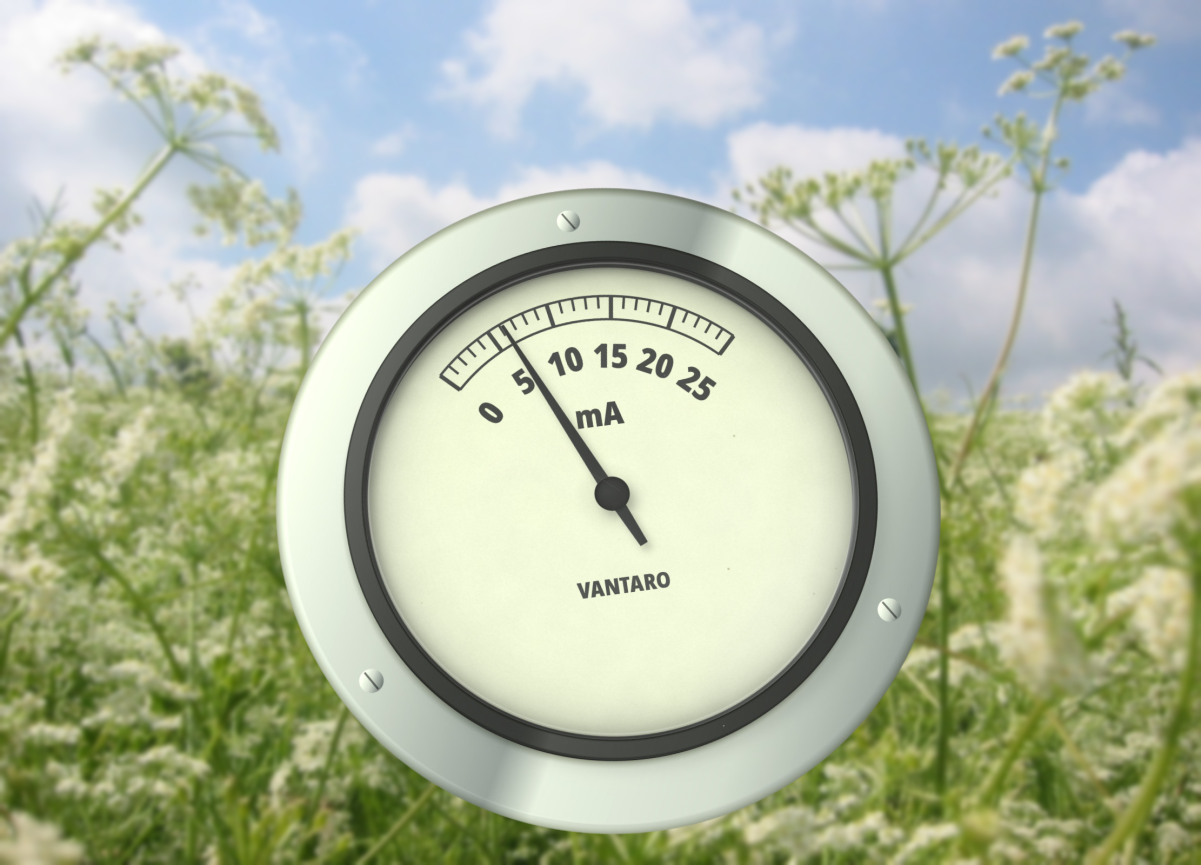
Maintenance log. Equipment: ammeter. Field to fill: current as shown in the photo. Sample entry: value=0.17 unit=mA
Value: value=6 unit=mA
